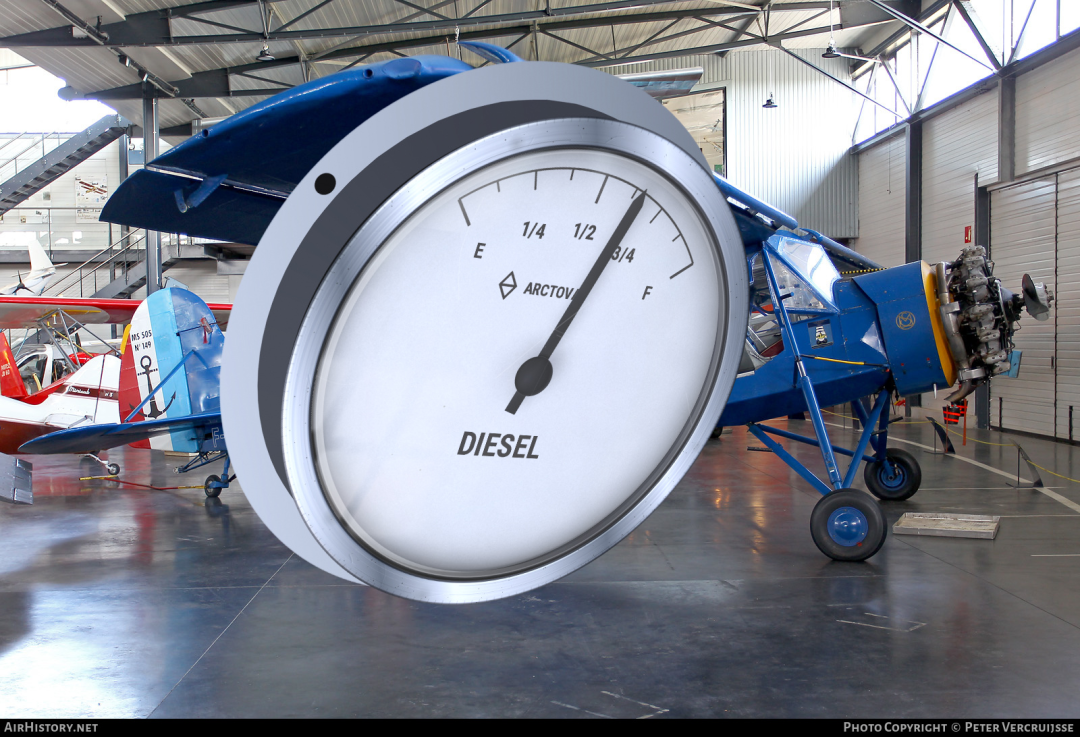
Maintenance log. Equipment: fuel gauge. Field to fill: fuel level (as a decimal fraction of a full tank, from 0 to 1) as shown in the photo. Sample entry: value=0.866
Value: value=0.625
